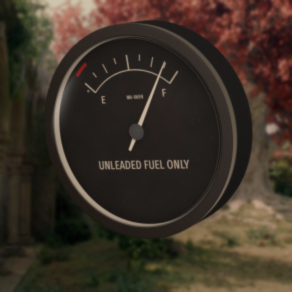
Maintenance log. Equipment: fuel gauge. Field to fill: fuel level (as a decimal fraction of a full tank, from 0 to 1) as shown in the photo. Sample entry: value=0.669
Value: value=0.875
